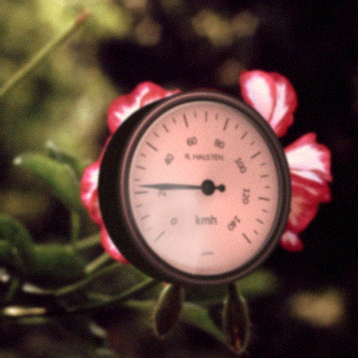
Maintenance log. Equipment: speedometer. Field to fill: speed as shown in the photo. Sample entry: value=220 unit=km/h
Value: value=22.5 unit=km/h
